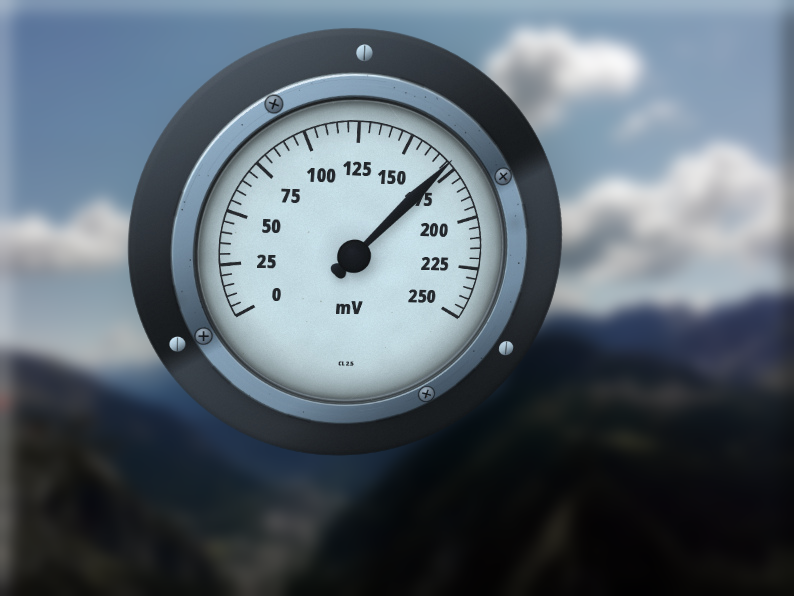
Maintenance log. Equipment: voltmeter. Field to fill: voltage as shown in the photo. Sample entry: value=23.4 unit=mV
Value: value=170 unit=mV
